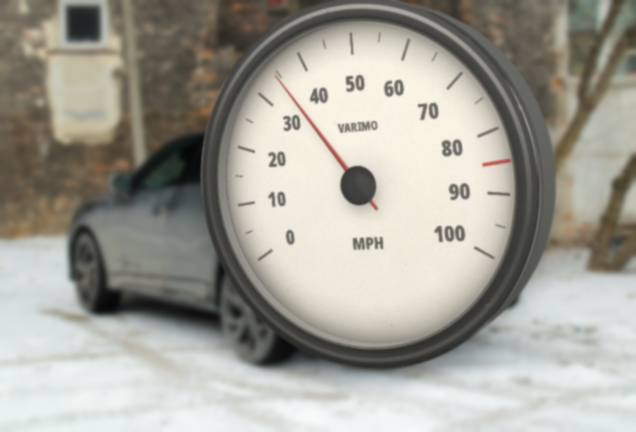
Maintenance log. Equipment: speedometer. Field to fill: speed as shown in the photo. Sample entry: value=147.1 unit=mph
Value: value=35 unit=mph
